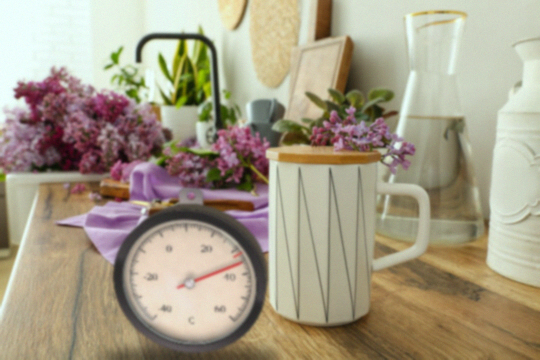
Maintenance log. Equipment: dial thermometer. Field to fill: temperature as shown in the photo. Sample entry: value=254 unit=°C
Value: value=35 unit=°C
